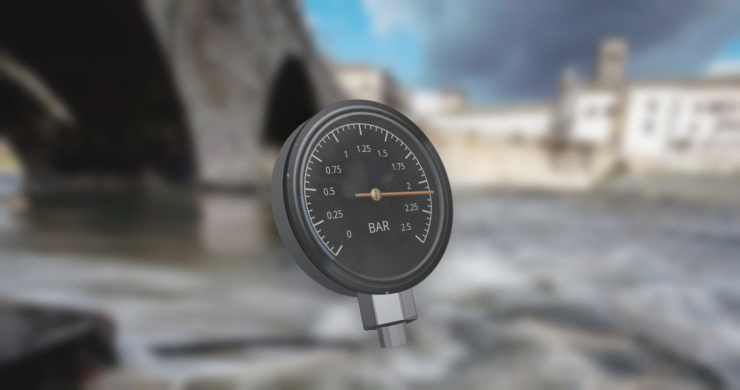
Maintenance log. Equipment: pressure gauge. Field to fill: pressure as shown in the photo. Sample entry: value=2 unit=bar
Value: value=2.1 unit=bar
